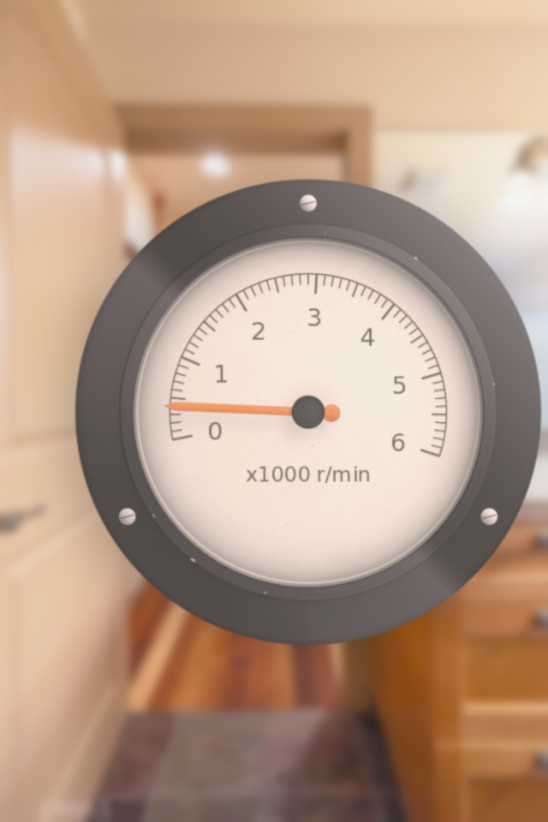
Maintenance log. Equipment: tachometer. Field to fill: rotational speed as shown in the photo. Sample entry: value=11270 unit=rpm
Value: value=400 unit=rpm
